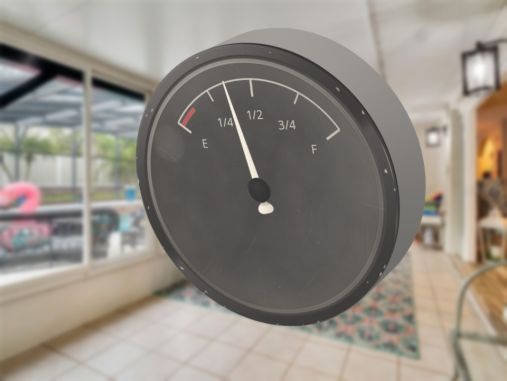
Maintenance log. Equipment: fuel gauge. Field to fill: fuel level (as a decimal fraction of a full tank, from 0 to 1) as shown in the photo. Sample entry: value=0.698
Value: value=0.375
